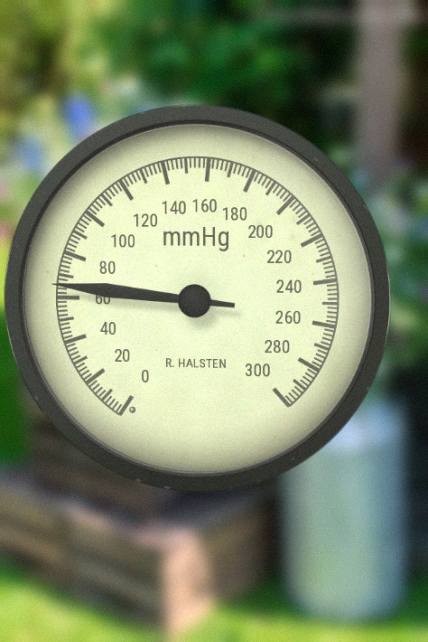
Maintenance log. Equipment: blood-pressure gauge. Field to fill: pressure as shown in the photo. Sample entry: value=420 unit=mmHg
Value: value=66 unit=mmHg
